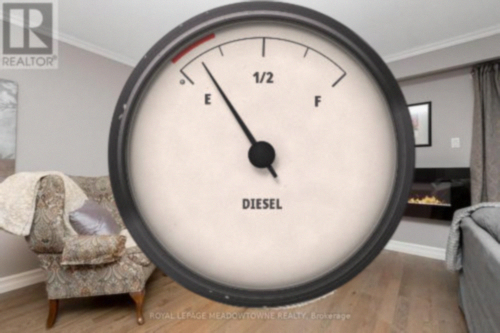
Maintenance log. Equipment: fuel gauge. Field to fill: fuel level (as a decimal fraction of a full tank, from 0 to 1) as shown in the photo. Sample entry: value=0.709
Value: value=0.125
